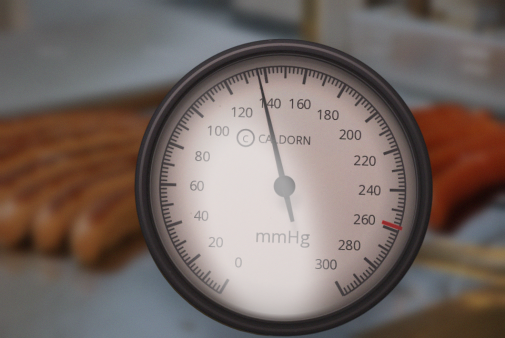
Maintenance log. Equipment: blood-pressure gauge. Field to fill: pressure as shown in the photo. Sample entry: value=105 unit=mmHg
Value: value=136 unit=mmHg
